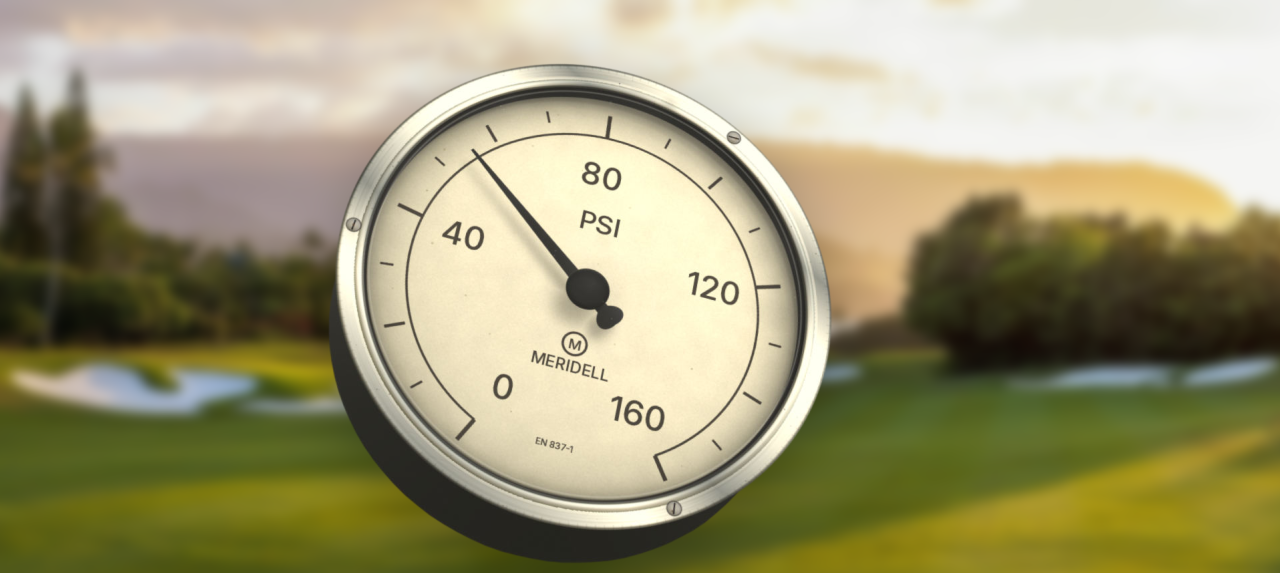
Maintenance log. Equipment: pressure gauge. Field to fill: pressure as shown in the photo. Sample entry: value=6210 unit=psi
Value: value=55 unit=psi
